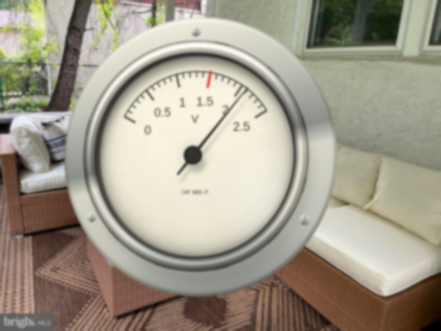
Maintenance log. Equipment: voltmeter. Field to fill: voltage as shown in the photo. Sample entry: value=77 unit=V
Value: value=2.1 unit=V
